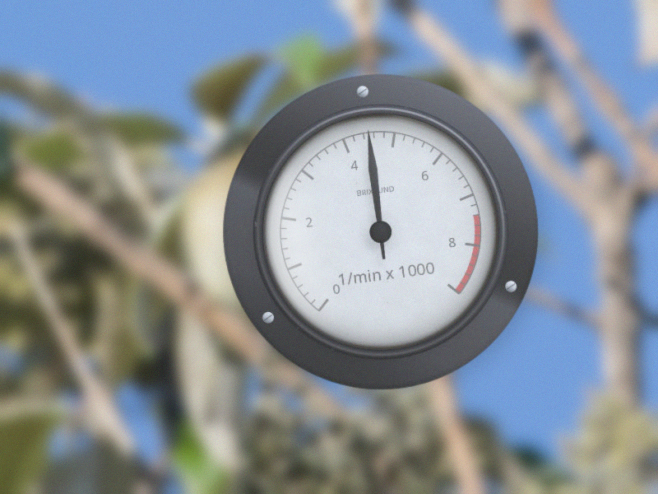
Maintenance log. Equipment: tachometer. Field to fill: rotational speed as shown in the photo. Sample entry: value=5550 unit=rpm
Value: value=4500 unit=rpm
